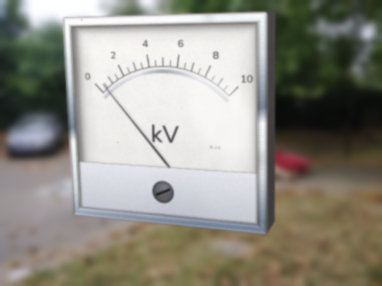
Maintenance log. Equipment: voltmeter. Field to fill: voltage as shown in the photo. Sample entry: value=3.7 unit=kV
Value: value=0.5 unit=kV
